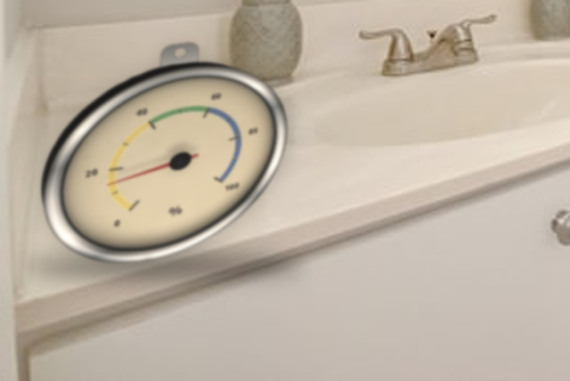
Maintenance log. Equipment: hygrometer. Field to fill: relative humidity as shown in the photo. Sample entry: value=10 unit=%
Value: value=15 unit=%
